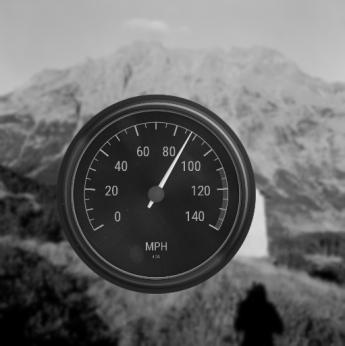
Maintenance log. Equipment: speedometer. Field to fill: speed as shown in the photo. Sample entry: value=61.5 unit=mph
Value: value=87.5 unit=mph
